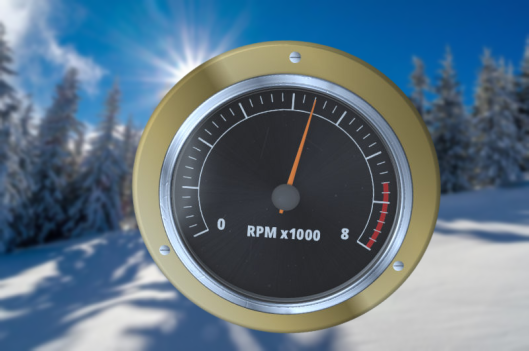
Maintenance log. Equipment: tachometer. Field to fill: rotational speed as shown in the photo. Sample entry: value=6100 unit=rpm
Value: value=4400 unit=rpm
